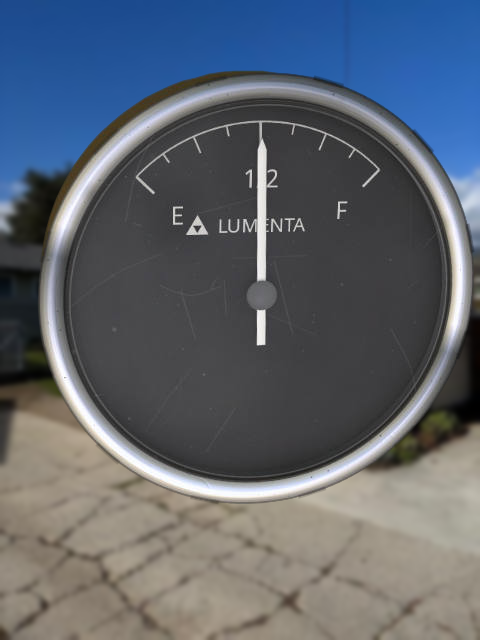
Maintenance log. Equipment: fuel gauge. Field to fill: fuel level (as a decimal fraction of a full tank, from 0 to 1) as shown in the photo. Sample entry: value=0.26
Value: value=0.5
